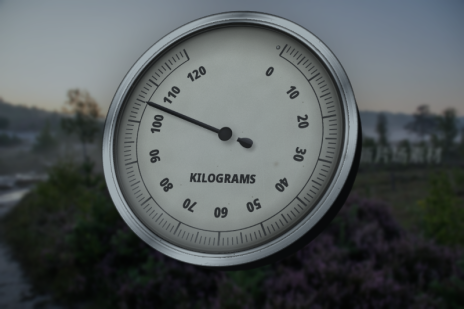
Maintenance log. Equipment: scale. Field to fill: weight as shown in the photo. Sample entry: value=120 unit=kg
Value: value=105 unit=kg
